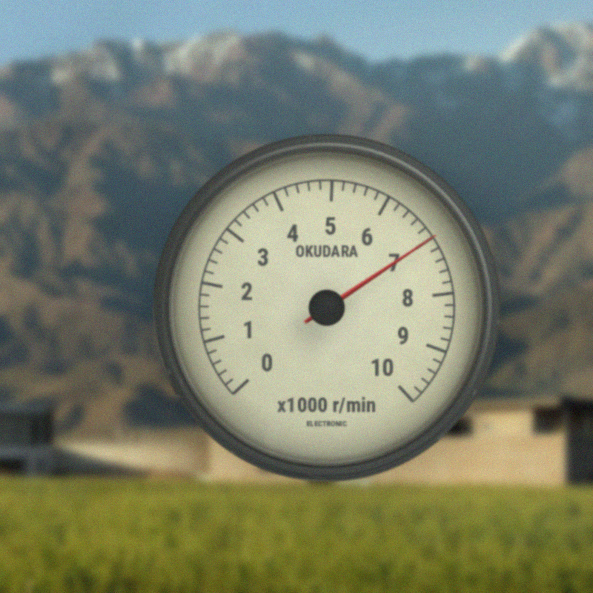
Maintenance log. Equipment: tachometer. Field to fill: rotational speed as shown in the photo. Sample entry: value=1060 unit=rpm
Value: value=7000 unit=rpm
